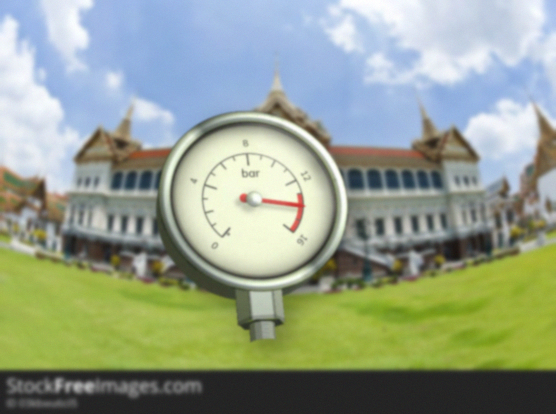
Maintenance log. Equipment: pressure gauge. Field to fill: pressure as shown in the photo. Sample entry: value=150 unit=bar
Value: value=14 unit=bar
